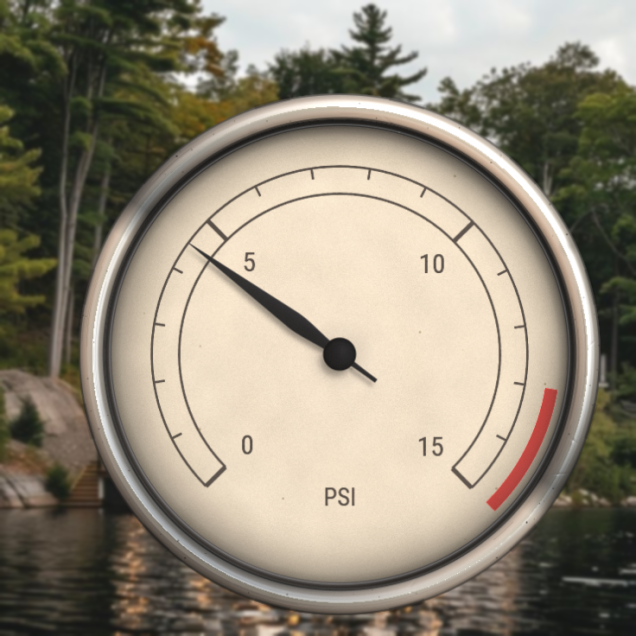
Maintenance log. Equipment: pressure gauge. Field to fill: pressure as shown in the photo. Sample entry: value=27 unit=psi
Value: value=4.5 unit=psi
